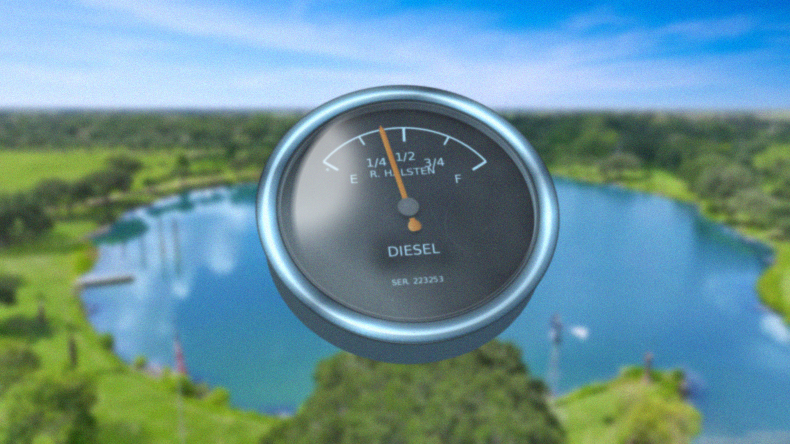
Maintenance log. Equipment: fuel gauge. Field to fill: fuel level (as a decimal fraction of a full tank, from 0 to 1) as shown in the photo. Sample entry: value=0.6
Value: value=0.375
